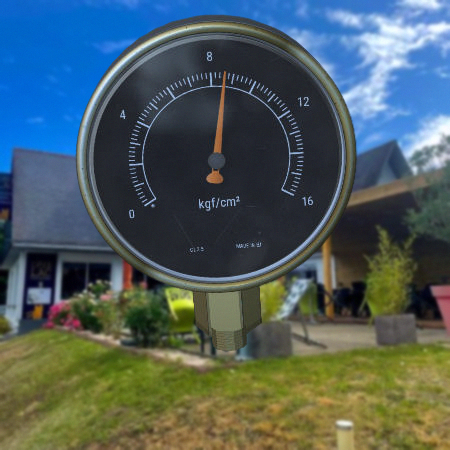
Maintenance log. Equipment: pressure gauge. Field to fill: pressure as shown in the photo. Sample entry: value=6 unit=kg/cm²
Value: value=8.6 unit=kg/cm²
